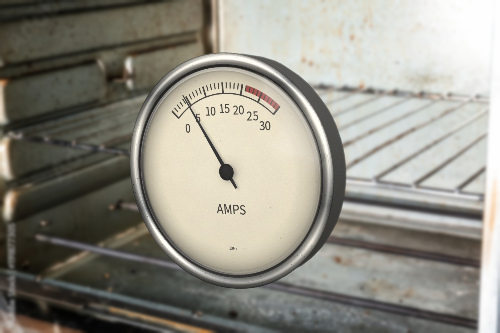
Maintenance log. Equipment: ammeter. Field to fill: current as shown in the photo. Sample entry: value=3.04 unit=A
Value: value=5 unit=A
